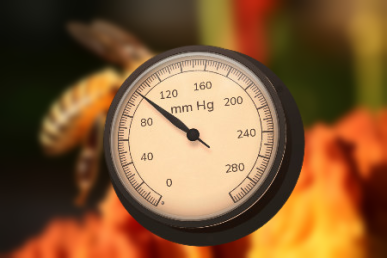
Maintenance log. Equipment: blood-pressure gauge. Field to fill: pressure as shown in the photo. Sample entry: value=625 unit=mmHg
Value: value=100 unit=mmHg
